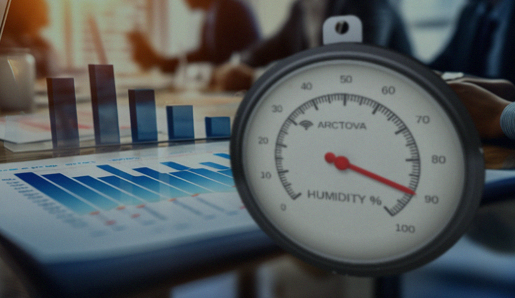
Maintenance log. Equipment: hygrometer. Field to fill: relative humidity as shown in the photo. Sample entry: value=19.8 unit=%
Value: value=90 unit=%
